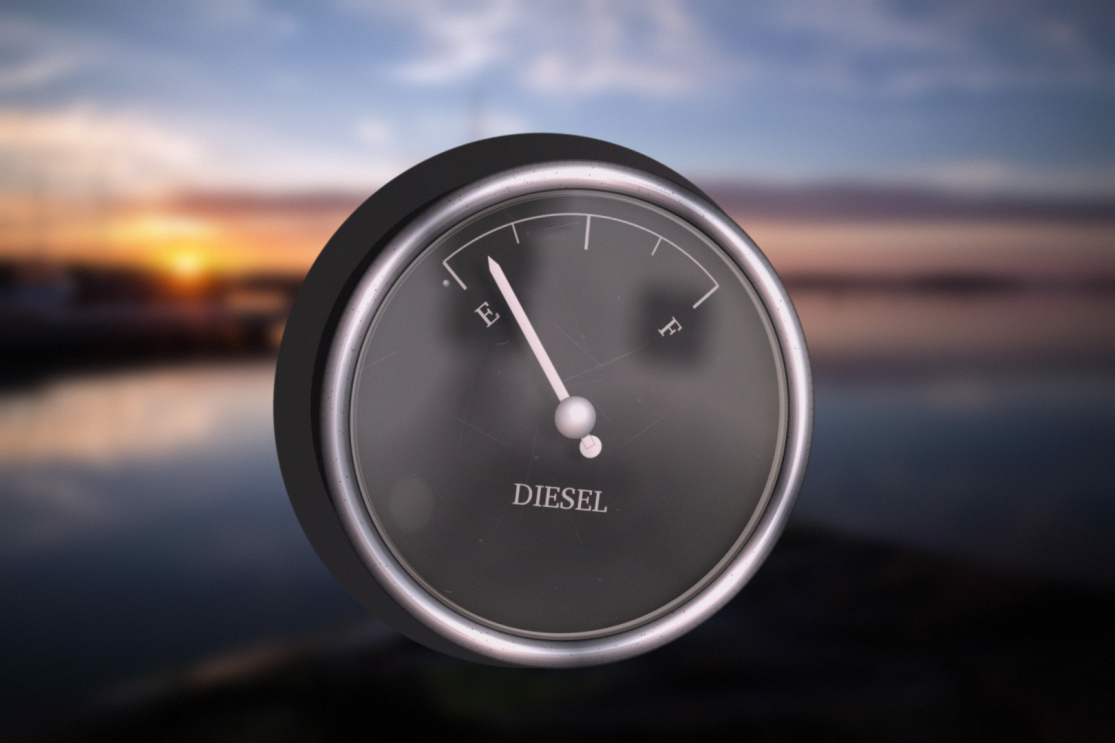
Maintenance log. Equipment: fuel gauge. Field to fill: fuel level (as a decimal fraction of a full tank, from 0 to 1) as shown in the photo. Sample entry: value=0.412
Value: value=0.125
